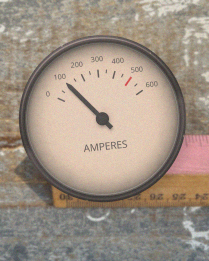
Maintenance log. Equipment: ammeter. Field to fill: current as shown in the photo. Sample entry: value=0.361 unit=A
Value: value=100 unit=A
